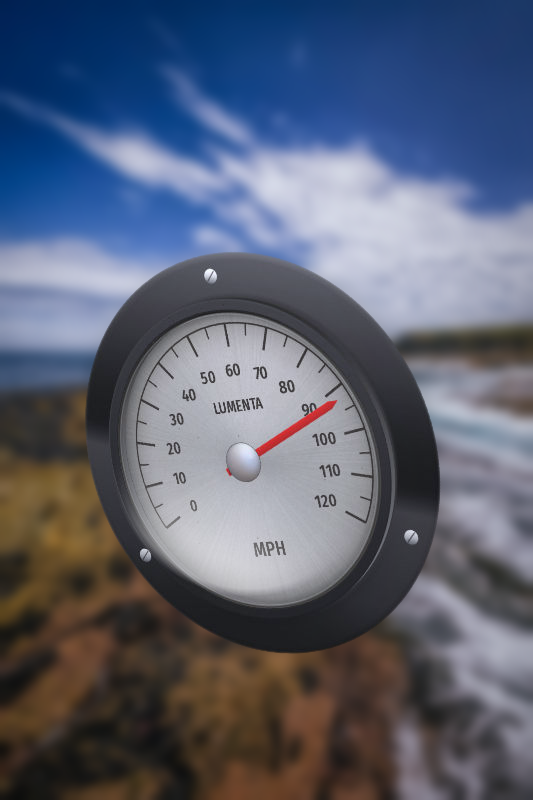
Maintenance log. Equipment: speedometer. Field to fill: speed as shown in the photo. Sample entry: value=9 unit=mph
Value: value=92.5 unit=mph
